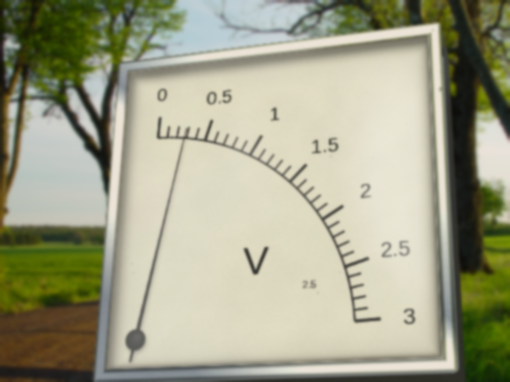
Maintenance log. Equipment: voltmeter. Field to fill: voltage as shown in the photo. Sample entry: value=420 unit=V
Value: value=0.3 unit=V
